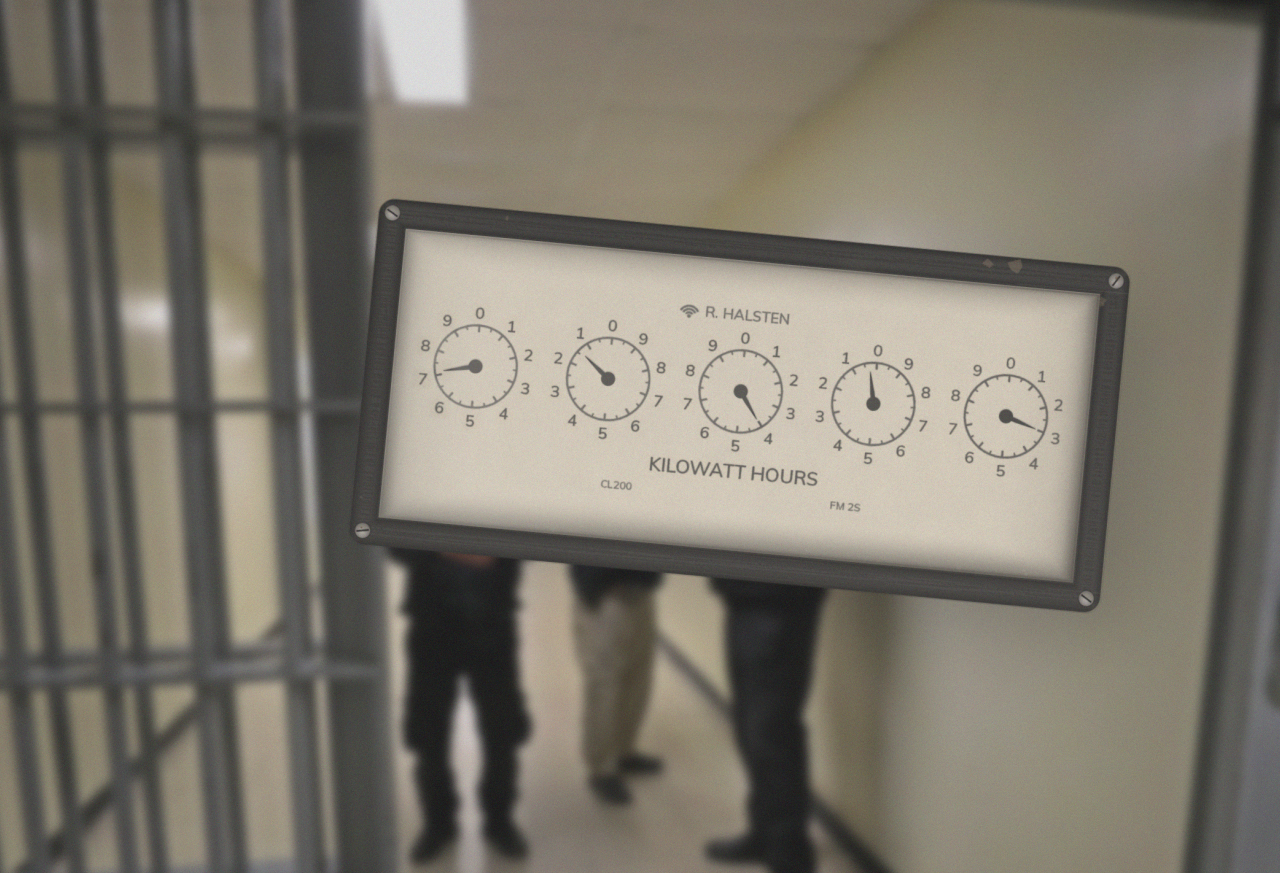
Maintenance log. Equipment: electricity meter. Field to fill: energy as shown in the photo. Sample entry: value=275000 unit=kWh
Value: value=71403 unit=kWh
